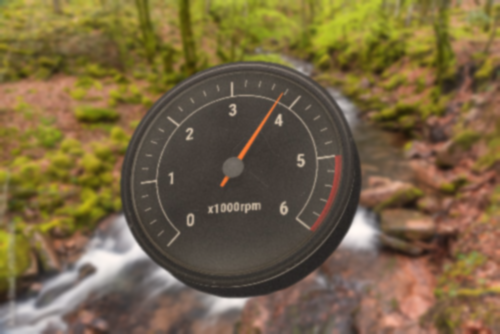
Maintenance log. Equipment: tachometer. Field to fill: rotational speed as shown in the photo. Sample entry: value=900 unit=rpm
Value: value=3800 unit=rpm
